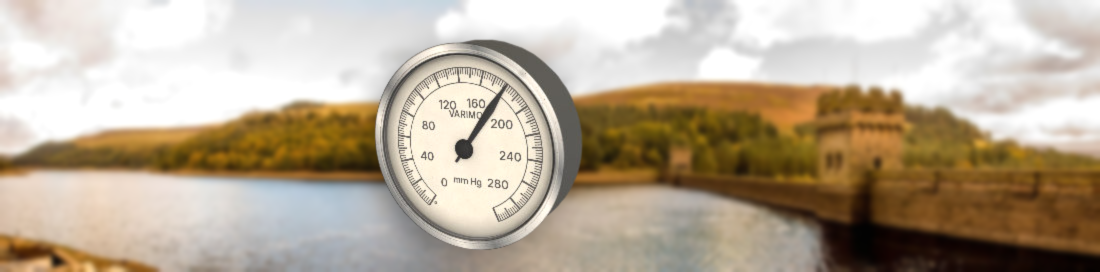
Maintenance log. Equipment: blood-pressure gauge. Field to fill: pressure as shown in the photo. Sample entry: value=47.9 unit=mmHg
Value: value=180 unit=mmHg
